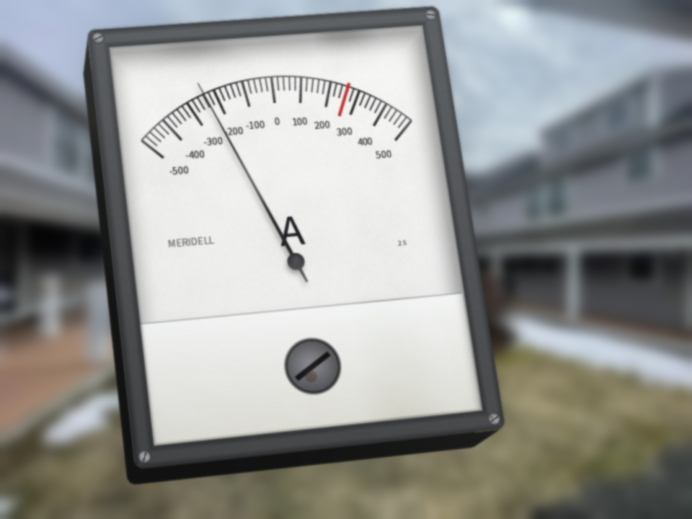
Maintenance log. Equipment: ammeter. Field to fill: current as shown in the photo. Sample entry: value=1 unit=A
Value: value=-240 unit=A
